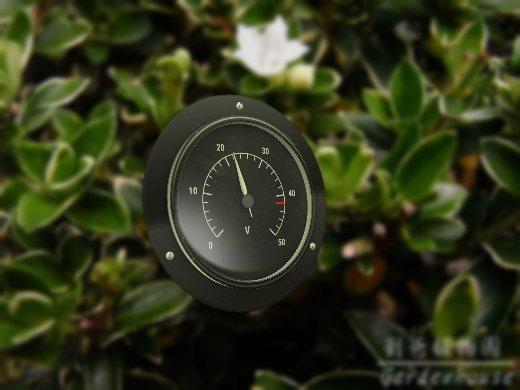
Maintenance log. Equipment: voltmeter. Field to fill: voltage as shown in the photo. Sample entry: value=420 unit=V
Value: value=22 unit=V
